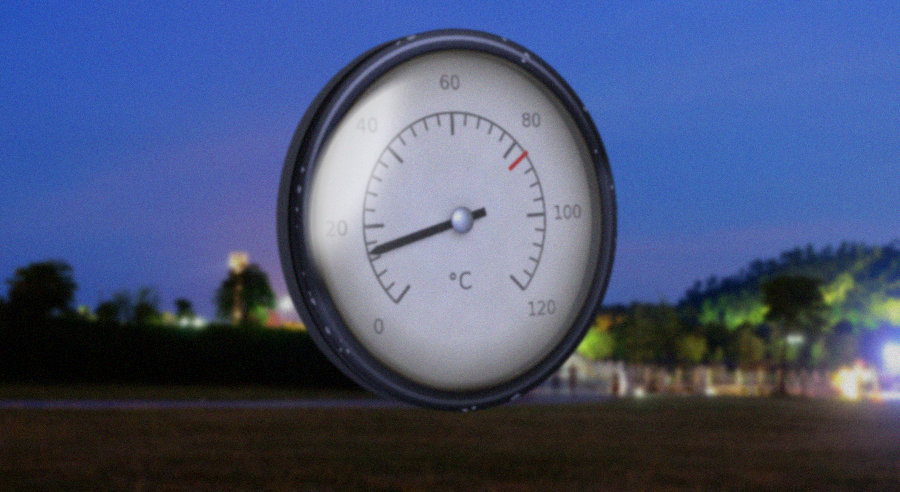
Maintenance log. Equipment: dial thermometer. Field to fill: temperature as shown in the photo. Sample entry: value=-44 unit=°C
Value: value=14 unit=°C
